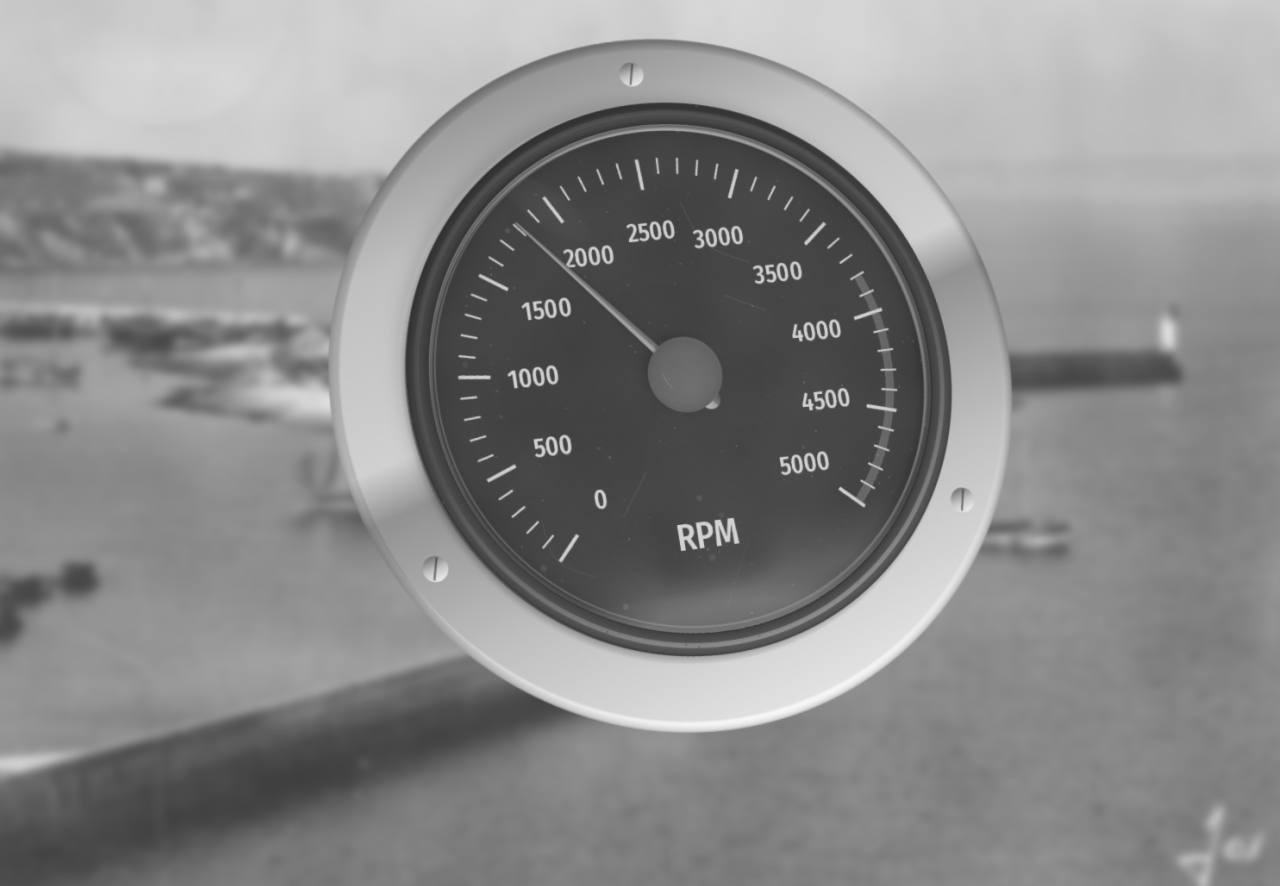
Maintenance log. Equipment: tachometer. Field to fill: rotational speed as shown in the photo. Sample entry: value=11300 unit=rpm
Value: value=1800 unit=rpm
